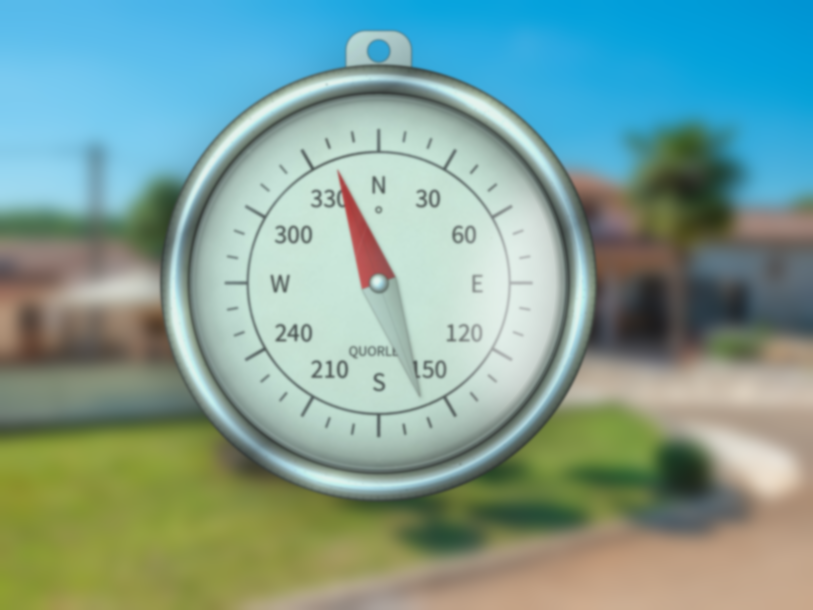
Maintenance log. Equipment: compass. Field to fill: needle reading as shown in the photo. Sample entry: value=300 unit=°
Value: value=340 unit=°
